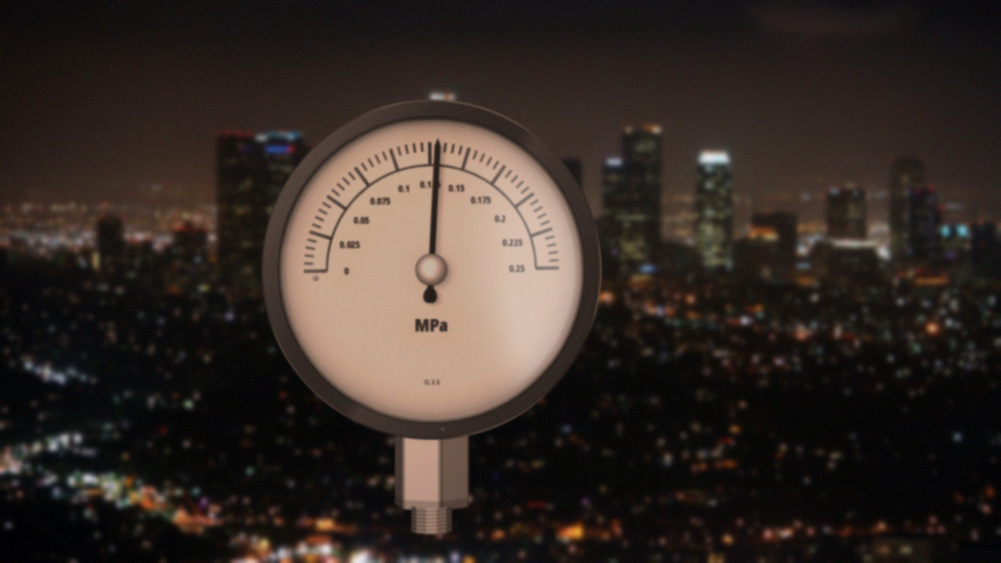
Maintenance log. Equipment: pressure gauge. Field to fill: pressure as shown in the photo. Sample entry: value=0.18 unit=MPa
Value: value=0.13 unit=MPa
